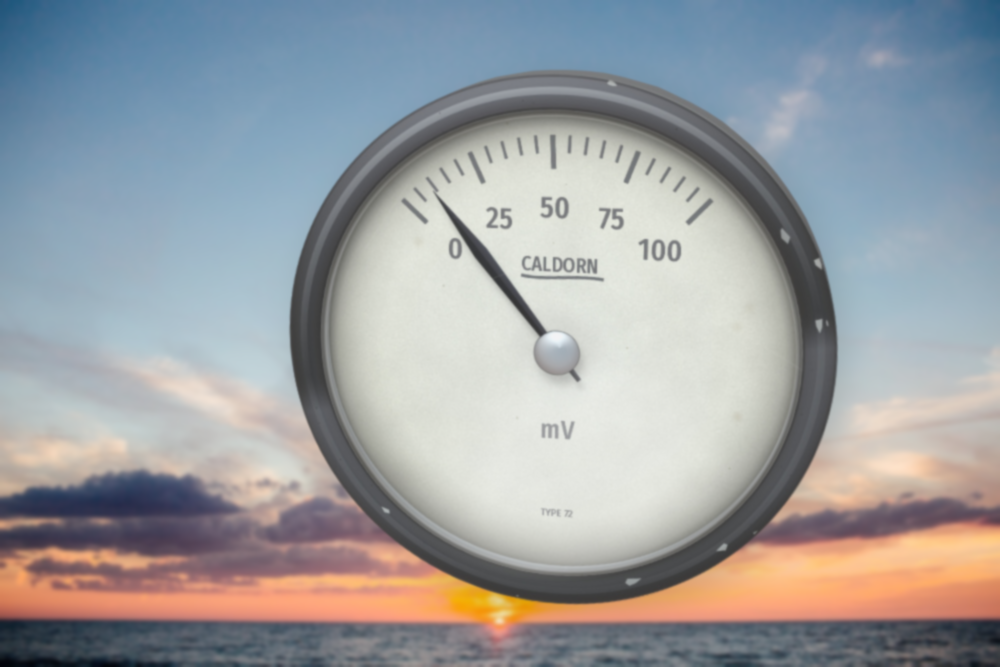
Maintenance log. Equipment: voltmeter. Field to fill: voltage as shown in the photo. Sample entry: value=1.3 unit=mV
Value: value=10 unit=mV
